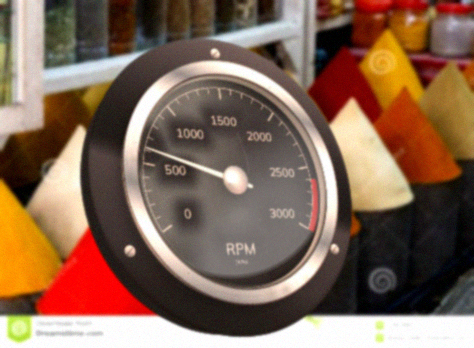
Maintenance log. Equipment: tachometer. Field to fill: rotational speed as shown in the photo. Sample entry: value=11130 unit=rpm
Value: value=600 unit=rpm
